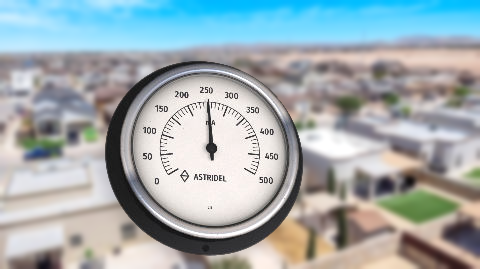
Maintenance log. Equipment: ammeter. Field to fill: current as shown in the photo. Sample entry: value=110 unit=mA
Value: value=250 unit=mA
